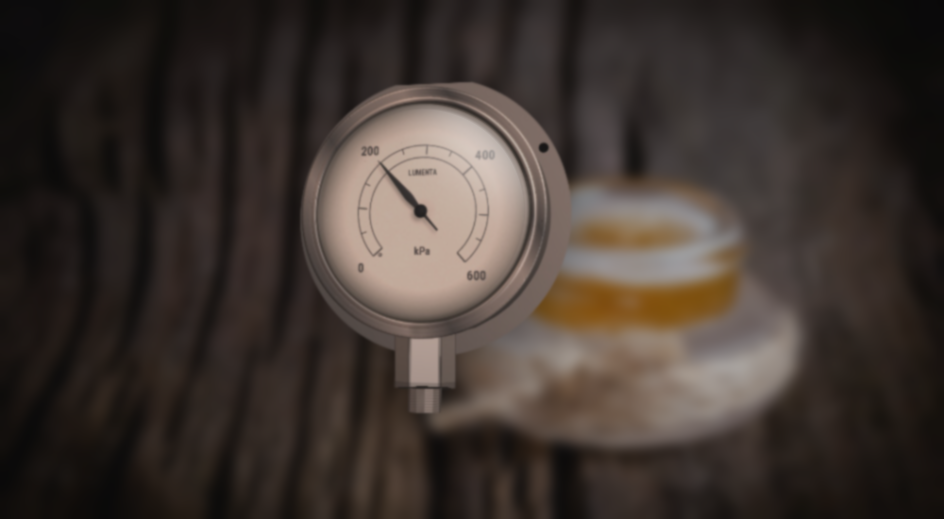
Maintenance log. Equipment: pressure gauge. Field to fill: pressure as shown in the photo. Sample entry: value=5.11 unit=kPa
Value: value=200 unit=kPa
